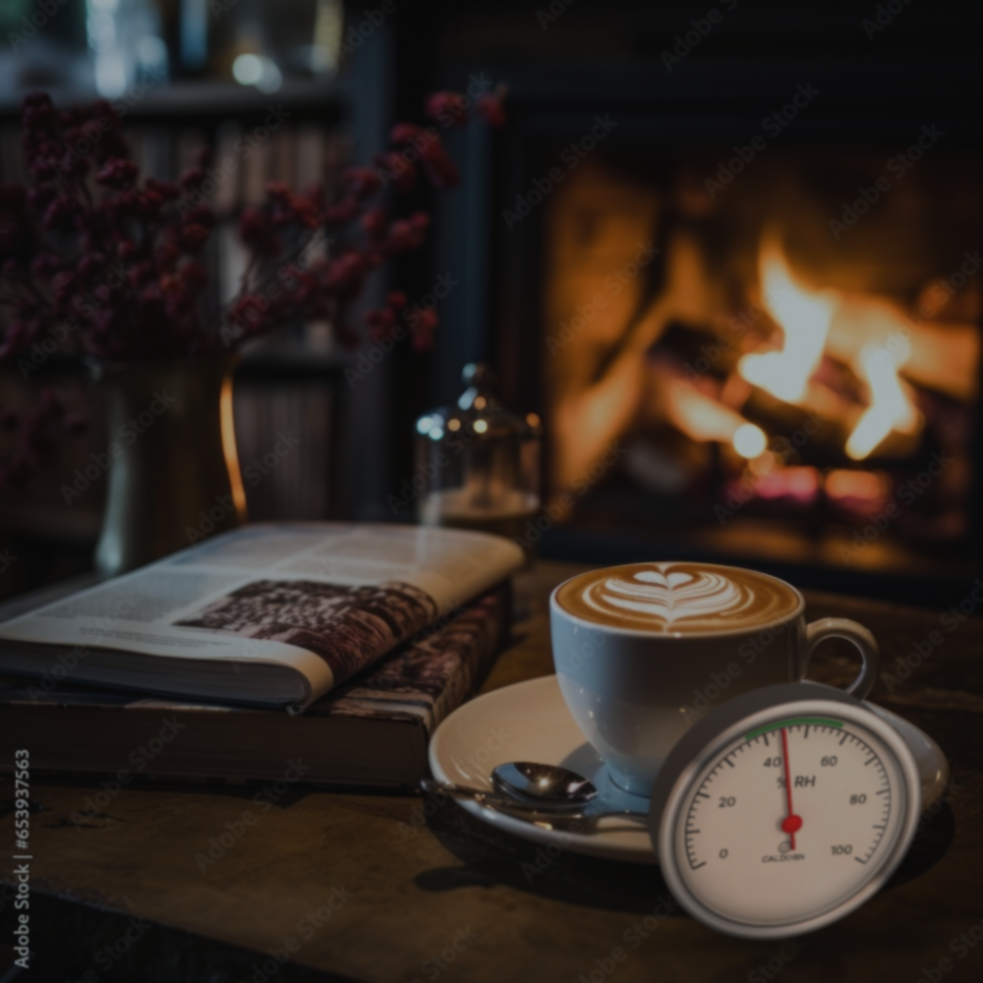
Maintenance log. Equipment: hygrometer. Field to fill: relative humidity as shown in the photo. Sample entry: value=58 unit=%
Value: value=44 unit=%
